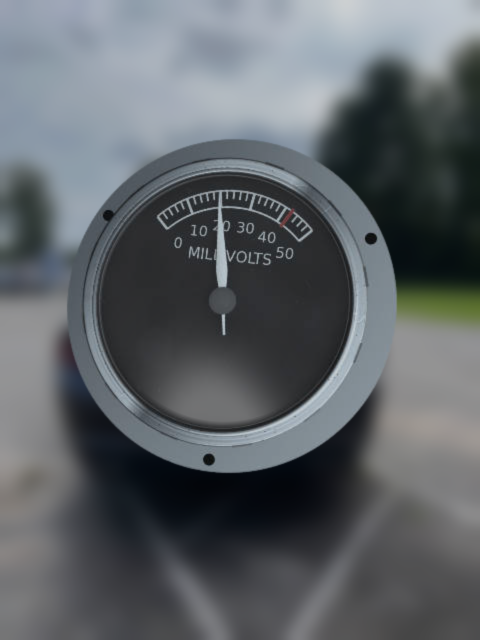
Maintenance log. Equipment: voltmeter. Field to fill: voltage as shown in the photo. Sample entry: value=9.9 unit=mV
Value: value=20 unit=mV
